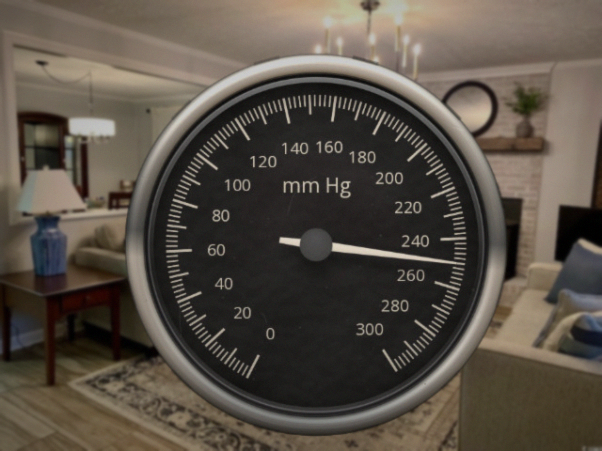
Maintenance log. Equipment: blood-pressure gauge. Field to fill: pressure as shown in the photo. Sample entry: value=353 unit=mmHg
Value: value=250 unit=mmHg
